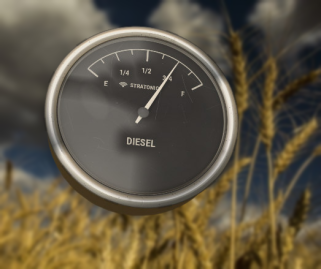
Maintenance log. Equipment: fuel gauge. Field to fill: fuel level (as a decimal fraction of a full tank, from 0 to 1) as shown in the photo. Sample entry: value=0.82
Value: value=0.75
